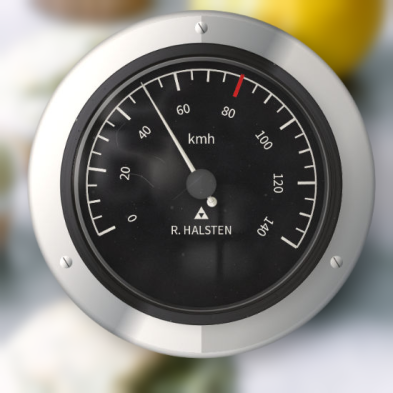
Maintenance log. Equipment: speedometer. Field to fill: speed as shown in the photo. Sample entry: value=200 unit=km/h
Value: value=50 unit=km/h
